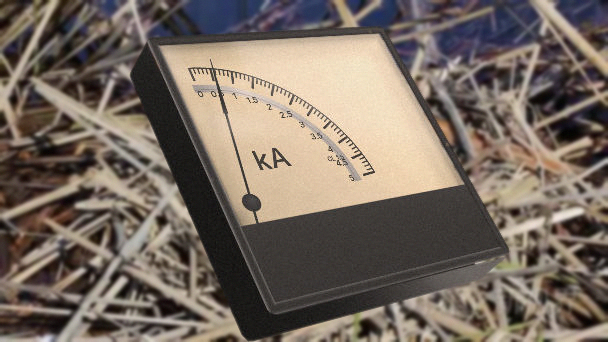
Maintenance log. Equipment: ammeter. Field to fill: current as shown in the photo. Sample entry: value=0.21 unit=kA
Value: value=0.5 unit=kA
